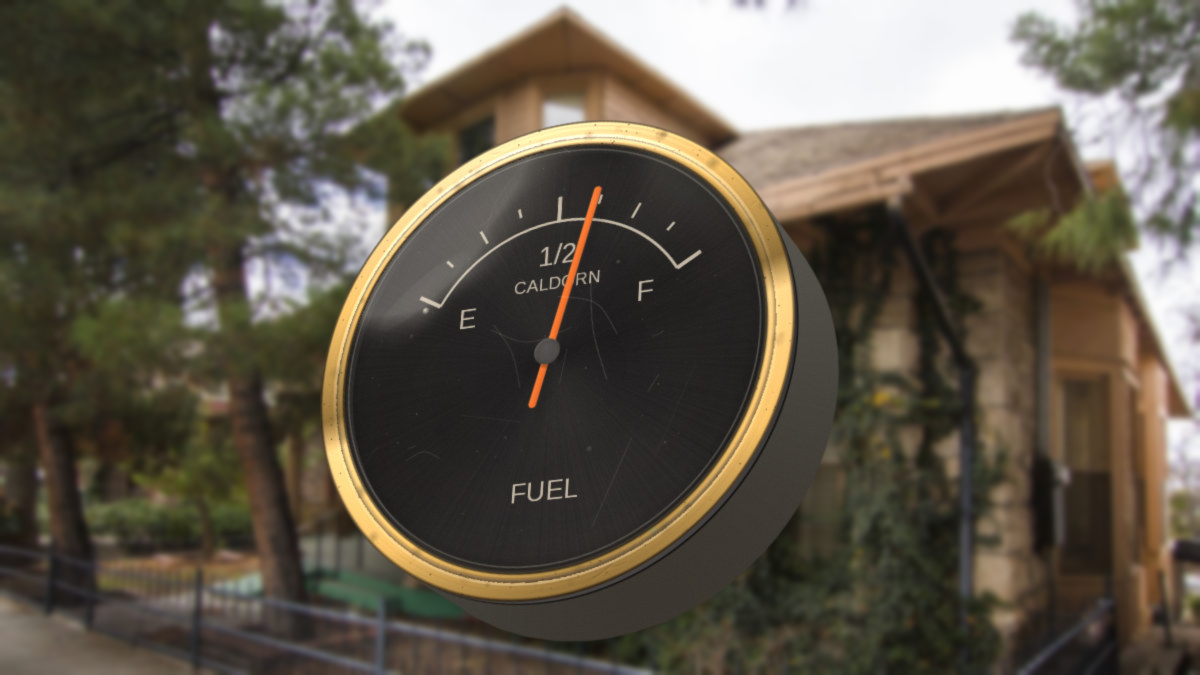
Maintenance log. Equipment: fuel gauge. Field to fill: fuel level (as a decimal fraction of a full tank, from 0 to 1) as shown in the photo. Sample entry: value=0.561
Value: value=0.625
